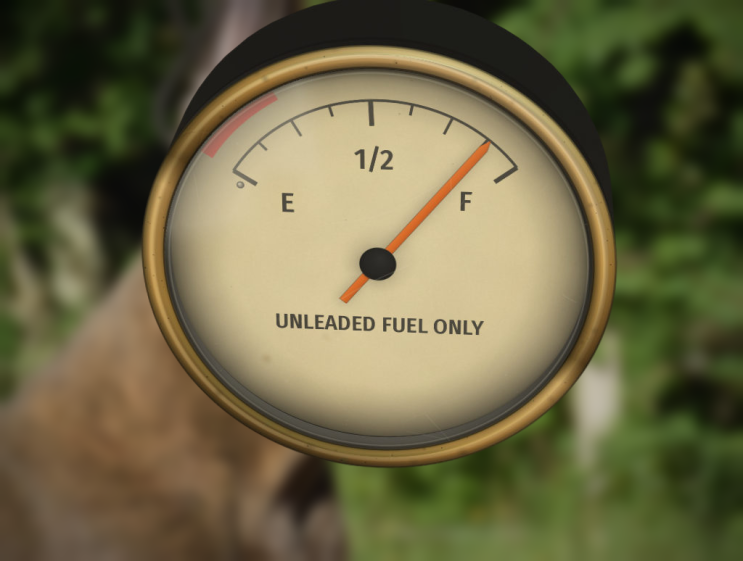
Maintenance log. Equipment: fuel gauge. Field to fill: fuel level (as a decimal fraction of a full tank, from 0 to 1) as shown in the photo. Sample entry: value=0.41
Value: value=0.875
